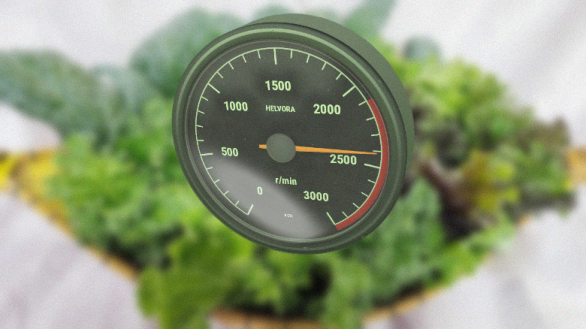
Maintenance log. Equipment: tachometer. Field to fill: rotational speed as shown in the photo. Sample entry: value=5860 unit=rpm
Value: value=2400 unit=rpm
